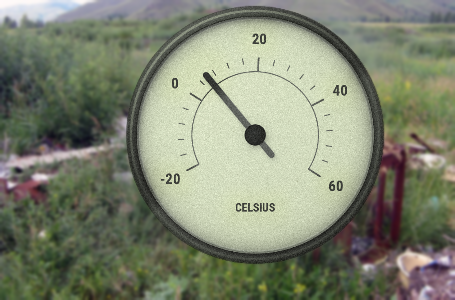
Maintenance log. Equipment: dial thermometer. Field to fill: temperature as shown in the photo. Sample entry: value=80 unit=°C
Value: value=6 unit=°C
